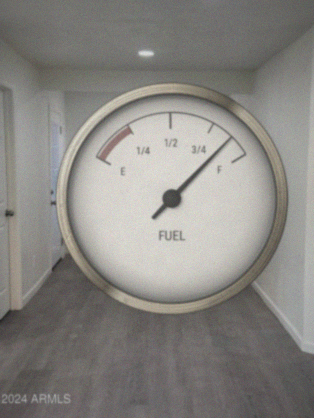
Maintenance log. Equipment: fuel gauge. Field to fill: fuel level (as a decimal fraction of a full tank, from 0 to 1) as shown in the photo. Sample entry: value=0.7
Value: value=0.875
